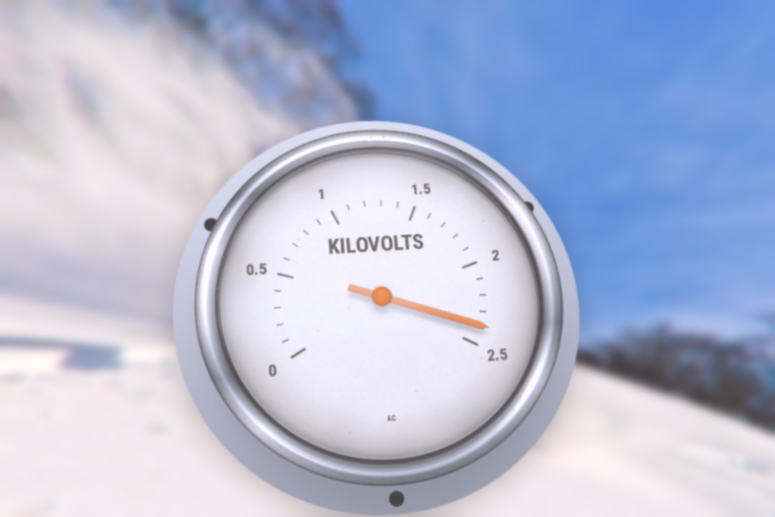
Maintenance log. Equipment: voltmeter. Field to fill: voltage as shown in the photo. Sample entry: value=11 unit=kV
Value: value=2.4 unit=kV
